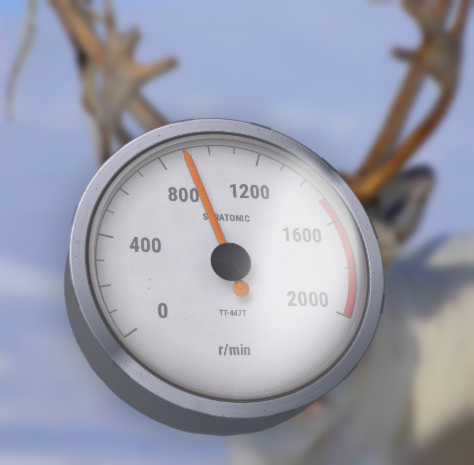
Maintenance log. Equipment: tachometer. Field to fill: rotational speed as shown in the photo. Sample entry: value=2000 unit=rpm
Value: value=900 unit=rpm
